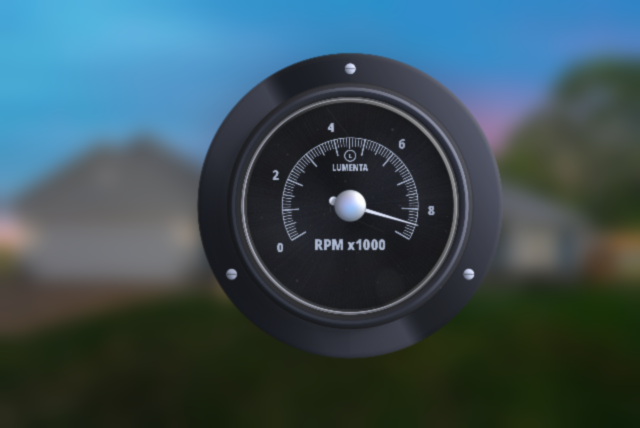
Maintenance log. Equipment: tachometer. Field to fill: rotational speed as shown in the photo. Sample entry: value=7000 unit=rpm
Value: value=8500 unit=rpm
